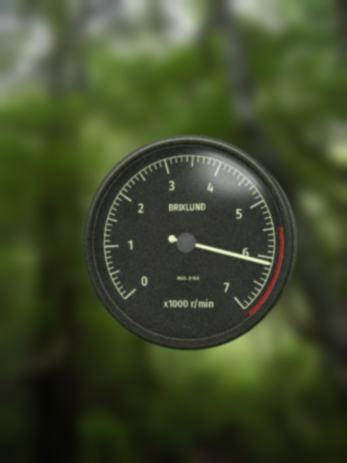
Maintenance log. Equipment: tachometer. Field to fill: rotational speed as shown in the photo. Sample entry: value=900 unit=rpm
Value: value=6100 unit=rpm
